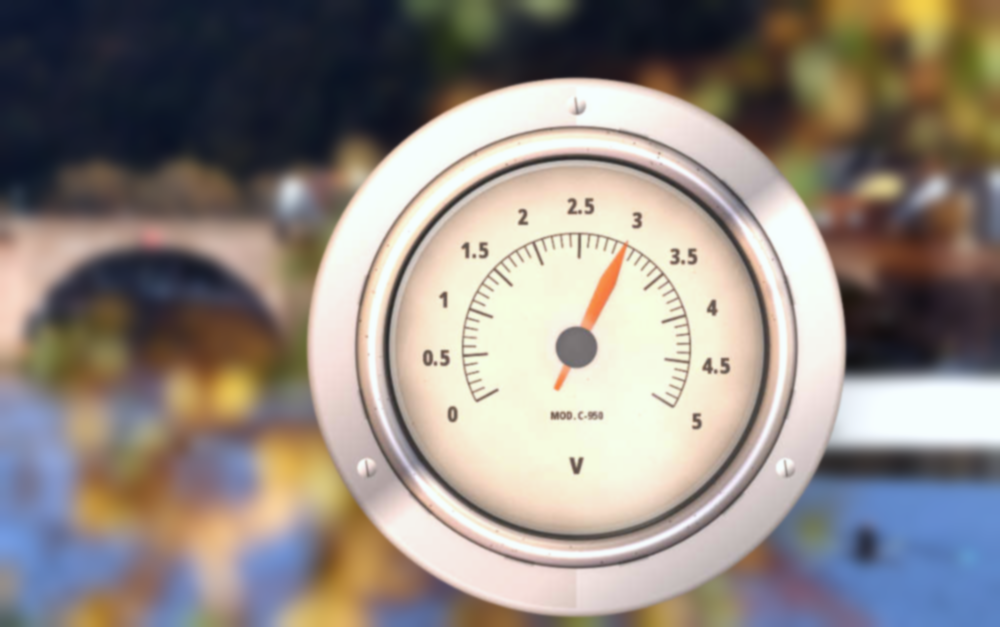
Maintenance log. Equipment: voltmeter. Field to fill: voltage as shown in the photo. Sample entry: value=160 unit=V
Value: value=3 unit=V
